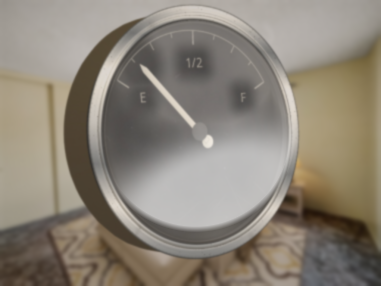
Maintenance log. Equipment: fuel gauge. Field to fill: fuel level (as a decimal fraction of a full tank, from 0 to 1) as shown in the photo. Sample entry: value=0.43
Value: value=0.125
